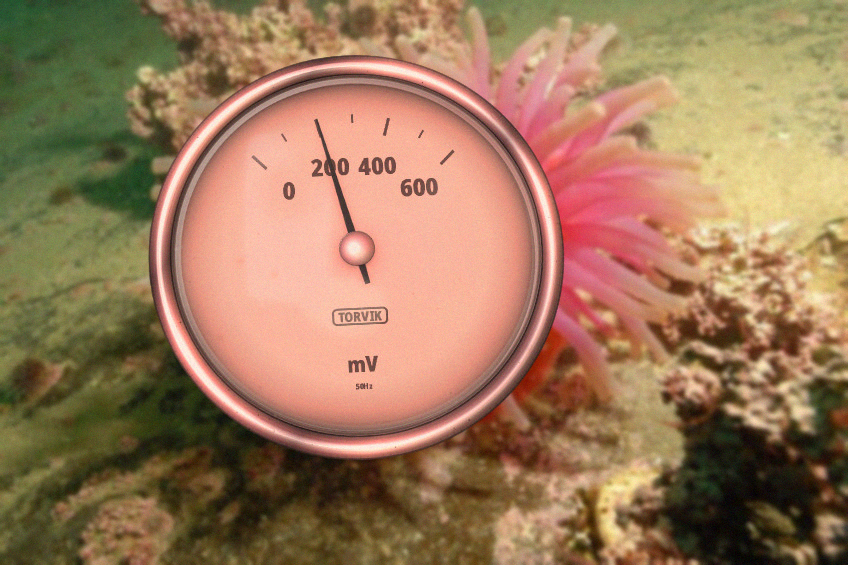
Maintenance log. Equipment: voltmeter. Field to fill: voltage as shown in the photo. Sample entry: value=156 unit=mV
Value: value=200 unit=mV
